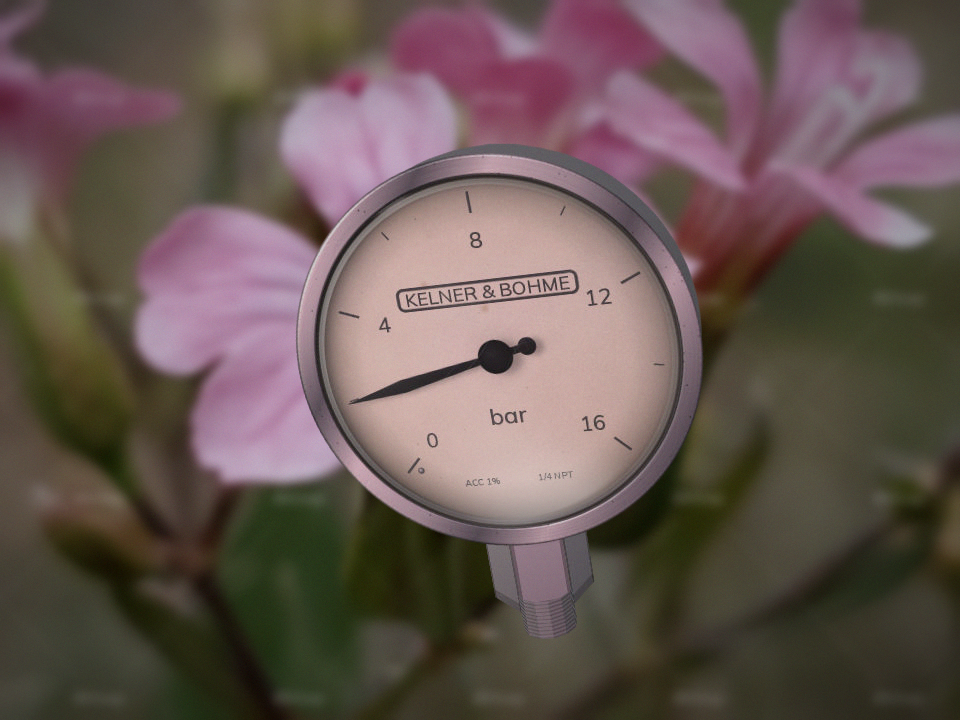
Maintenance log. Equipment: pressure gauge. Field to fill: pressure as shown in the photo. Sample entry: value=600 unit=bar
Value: value=2 unit=bar
